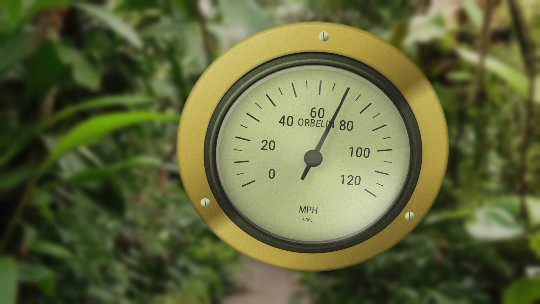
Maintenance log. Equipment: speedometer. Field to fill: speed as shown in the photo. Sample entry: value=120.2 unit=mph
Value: value=70 unit=mph
